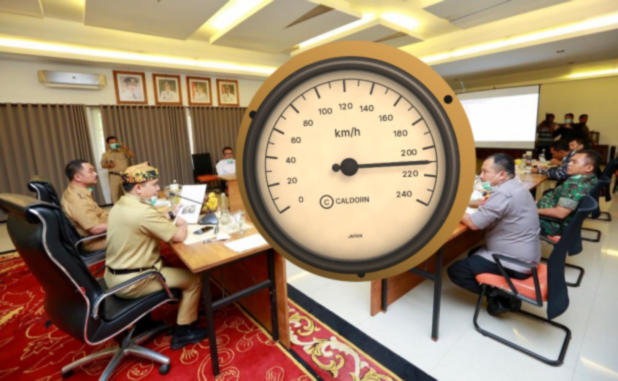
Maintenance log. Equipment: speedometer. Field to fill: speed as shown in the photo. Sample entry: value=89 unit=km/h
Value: value=210 unit=km/h
